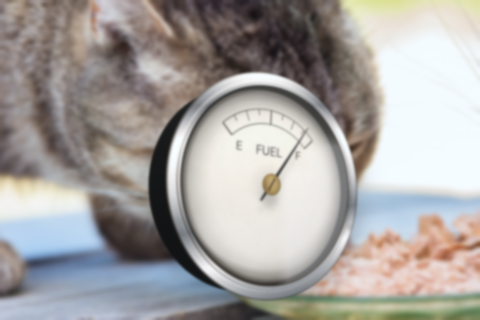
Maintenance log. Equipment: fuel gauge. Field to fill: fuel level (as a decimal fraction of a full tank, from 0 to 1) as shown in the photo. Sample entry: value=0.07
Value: value=0.875
